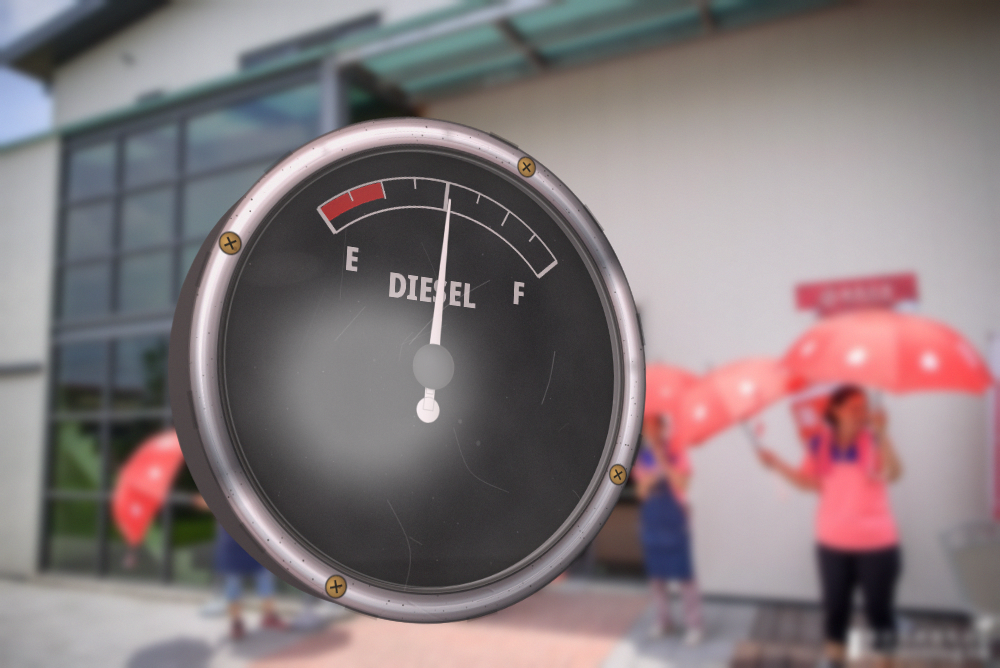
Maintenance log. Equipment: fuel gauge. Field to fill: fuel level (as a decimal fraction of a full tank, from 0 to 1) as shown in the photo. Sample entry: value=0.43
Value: value=0.5
